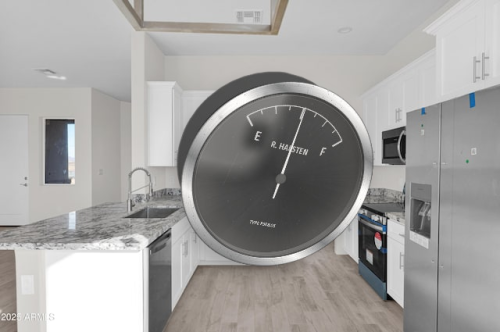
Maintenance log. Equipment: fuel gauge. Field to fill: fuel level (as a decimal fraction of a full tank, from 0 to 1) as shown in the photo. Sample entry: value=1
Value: value=0.5
